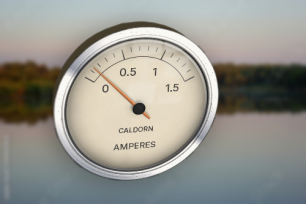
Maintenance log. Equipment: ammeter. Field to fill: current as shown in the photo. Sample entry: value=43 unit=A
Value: value=0.15 unit=A
